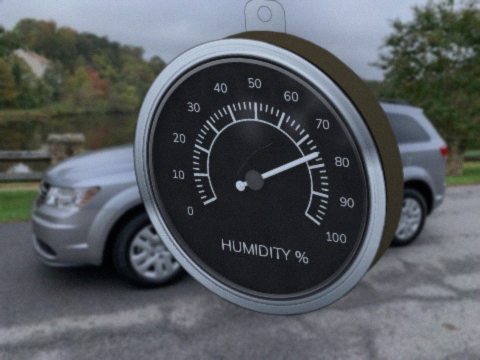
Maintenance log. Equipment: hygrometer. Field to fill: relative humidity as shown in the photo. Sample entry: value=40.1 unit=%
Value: value=76 unit=%
